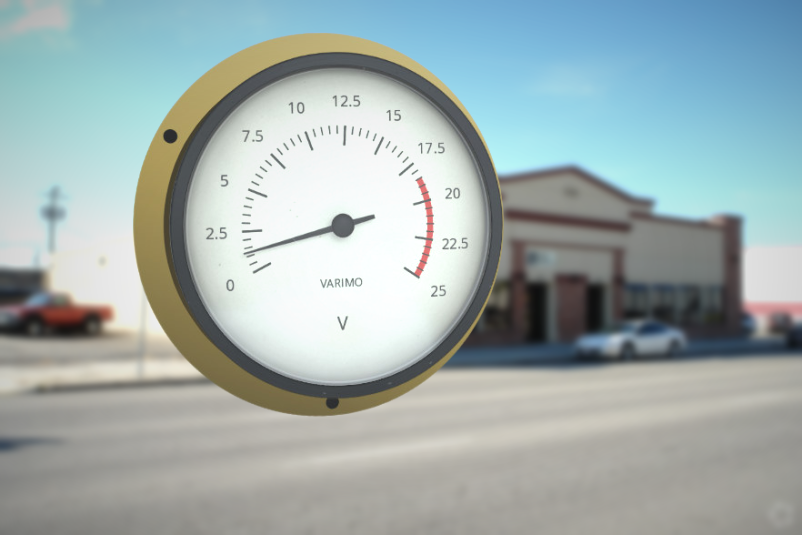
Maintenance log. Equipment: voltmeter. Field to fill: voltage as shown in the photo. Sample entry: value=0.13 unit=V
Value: value=1.25 unit=V
